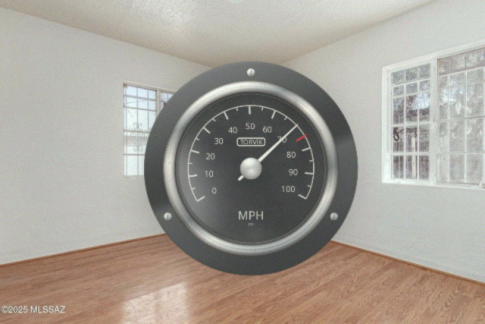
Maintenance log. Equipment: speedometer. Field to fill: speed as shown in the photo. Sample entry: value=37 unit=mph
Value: value=70 unit=mph
